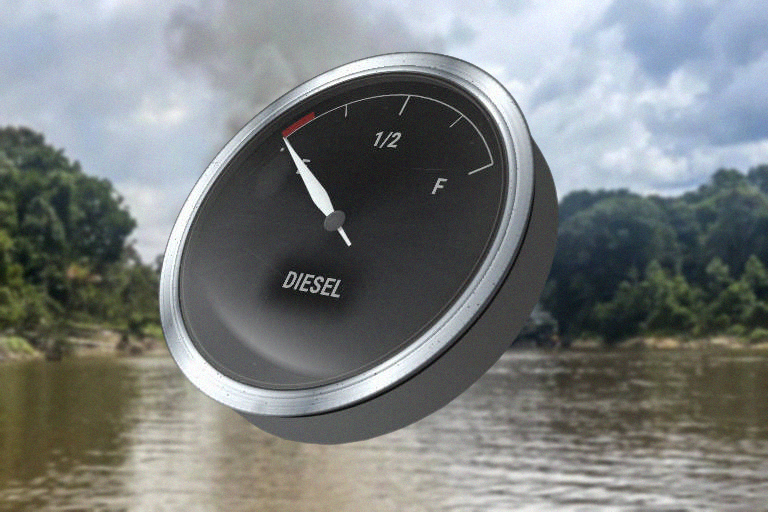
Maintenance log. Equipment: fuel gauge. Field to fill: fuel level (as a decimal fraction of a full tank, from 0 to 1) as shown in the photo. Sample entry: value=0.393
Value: value=0
